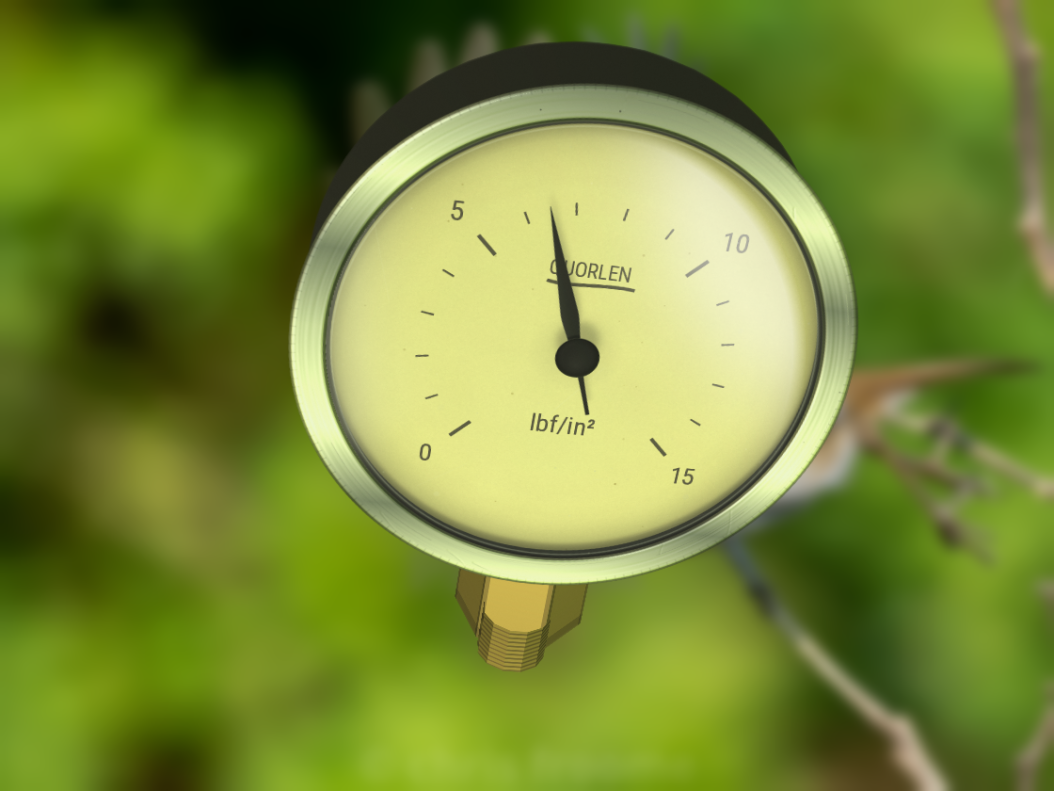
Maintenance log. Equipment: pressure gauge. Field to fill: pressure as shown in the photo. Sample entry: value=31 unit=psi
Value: value=6.5 unit=psi
